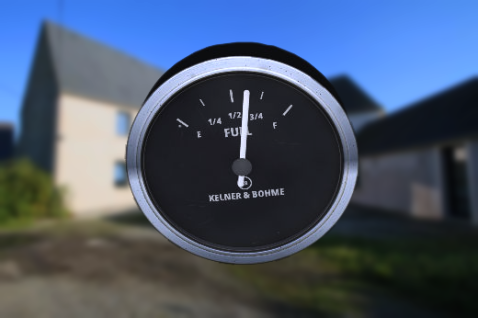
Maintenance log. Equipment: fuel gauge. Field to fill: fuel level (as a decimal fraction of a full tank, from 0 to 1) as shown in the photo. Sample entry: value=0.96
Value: value=0.625
